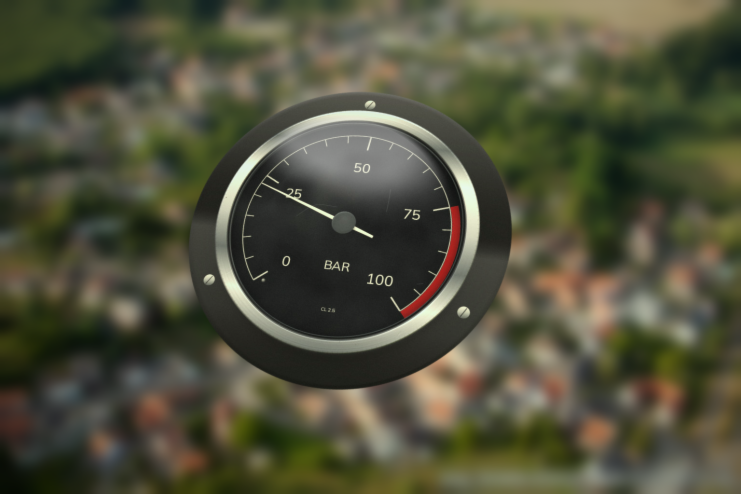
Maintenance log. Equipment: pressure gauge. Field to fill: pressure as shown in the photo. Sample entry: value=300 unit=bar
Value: value=22.5 unit=bar
